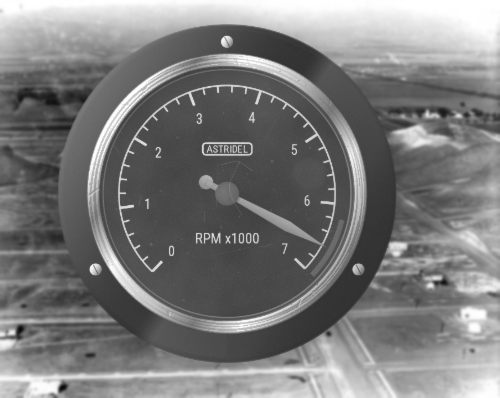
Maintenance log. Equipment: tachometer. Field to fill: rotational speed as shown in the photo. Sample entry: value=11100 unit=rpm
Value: value=6600 unit=rpm
